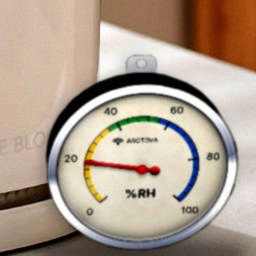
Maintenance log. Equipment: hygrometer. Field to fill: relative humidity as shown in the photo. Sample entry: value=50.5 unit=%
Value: value=20 unit=%
